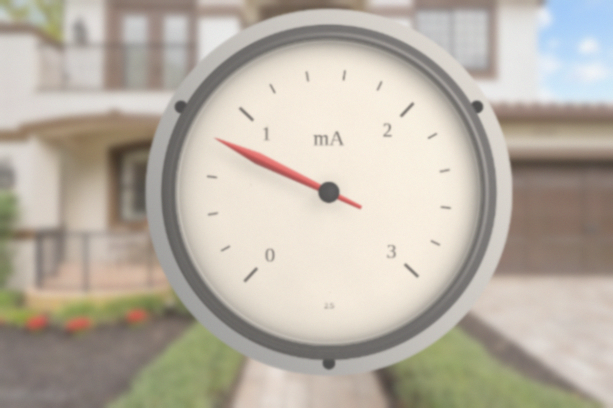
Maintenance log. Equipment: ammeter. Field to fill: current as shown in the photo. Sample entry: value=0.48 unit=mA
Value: value=0.8 unit=mA
